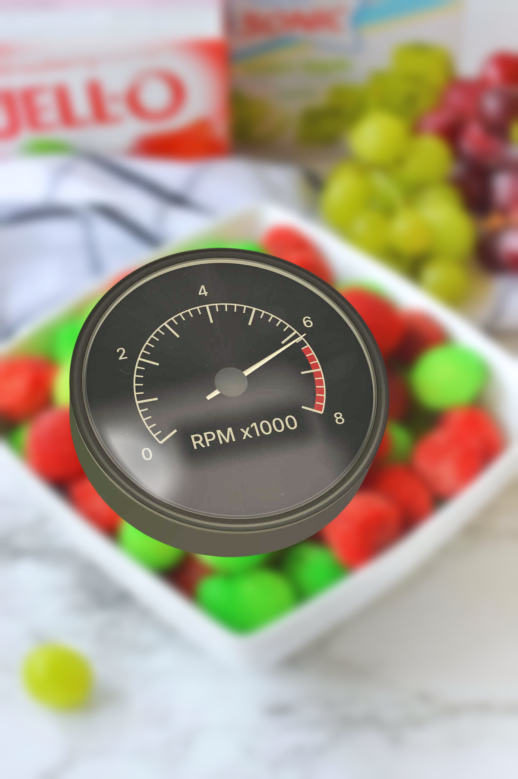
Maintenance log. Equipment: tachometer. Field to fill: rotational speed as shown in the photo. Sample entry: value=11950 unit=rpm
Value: value=6200 unit=rpm
